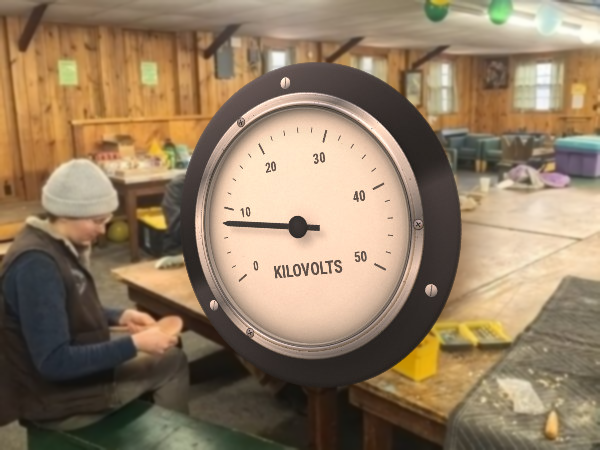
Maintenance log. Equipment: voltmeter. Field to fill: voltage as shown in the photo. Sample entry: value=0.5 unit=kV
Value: value=8 unit=kV
